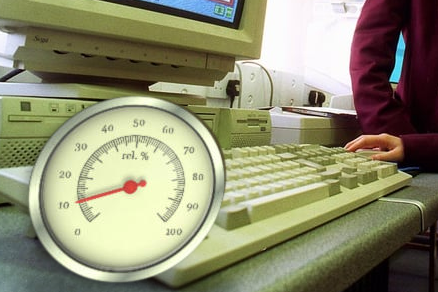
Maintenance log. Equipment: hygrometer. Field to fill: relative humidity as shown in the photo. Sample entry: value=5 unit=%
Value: value=10 unit=%
